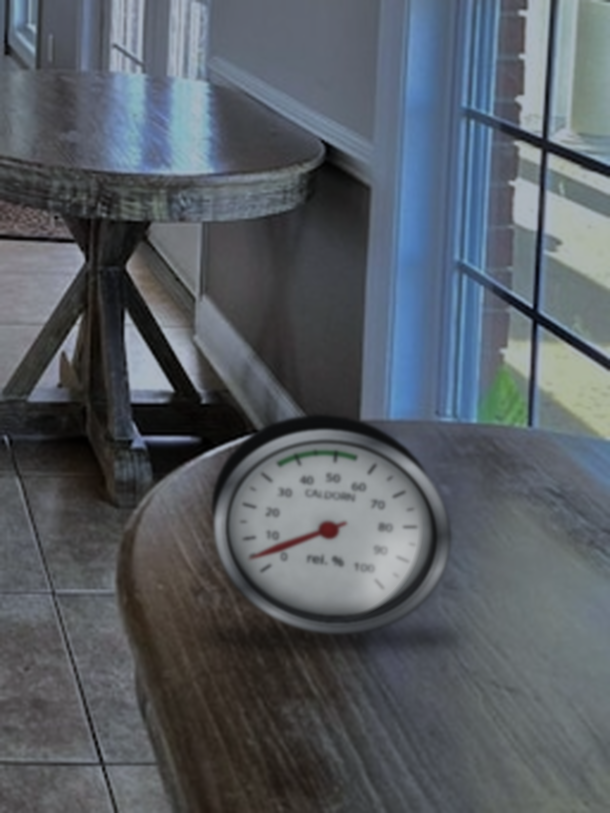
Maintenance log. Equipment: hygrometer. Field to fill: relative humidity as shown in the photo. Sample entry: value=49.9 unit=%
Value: value=5 unit=%
